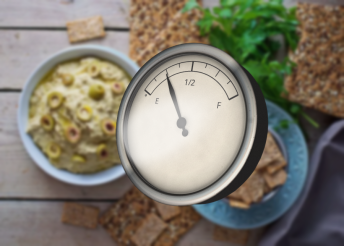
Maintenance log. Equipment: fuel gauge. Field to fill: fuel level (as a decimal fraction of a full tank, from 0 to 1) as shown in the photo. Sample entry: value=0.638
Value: value=0.25
